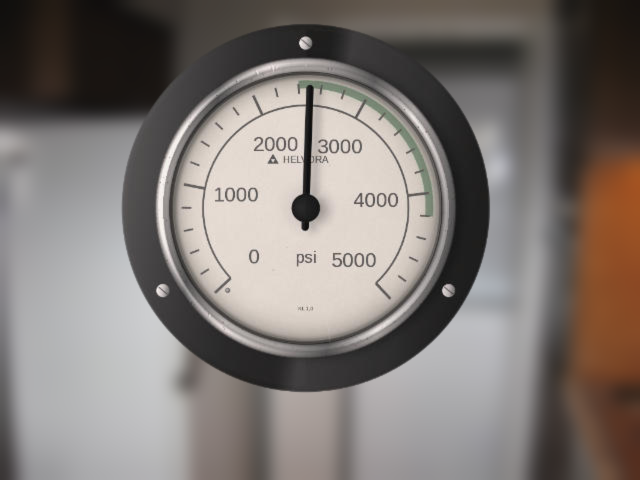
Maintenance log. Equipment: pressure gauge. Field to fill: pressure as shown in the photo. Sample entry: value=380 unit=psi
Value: value=2500 unit=psi
